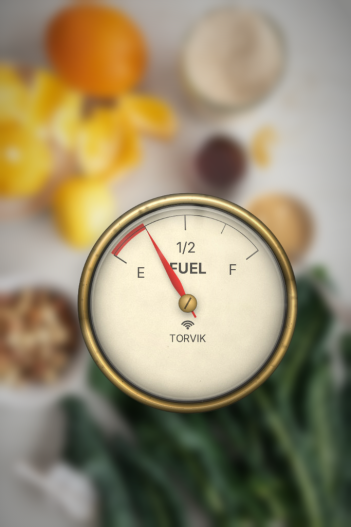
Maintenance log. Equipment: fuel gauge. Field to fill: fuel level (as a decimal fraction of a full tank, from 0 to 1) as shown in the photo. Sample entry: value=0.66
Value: value=0.25
